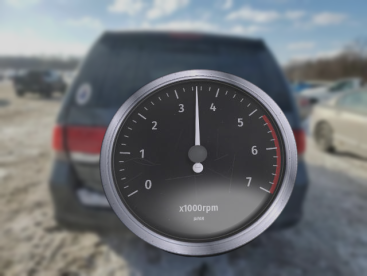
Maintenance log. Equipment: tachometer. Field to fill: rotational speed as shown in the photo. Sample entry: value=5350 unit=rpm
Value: value=3500 unit=rpm
